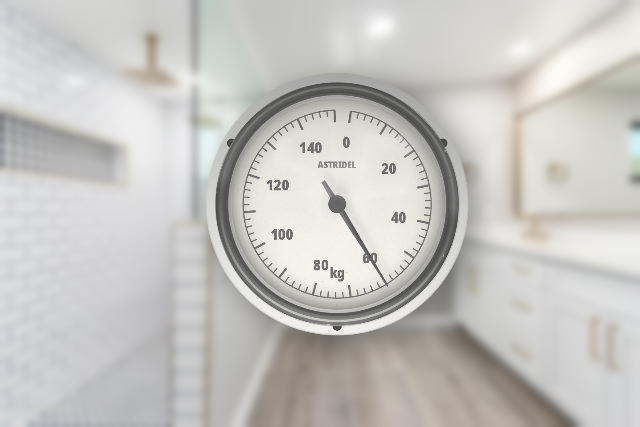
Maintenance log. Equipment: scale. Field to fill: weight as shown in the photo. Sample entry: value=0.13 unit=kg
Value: value=60 unit=kg
